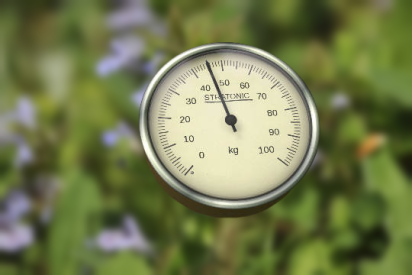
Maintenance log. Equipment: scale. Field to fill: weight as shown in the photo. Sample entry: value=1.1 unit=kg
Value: value=45 unit=kg
